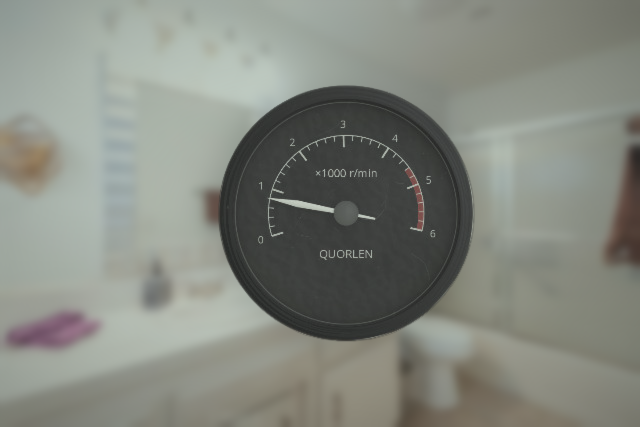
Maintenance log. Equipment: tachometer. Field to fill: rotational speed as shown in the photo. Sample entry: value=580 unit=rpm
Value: value=800 unit=rpm
